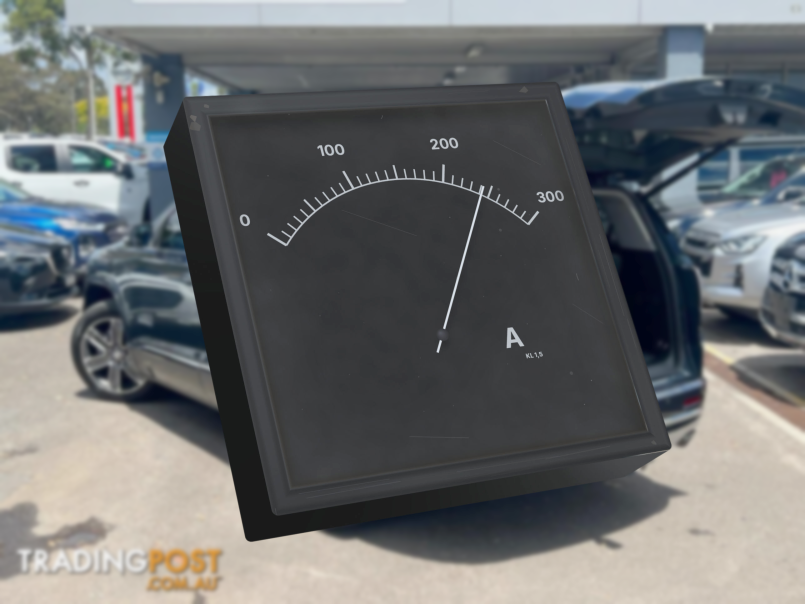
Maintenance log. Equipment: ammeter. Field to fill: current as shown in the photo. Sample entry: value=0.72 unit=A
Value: value=240 unit=A
